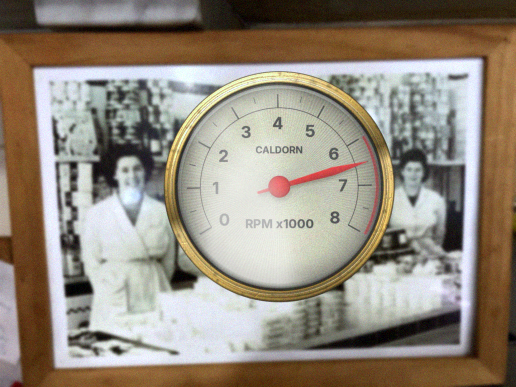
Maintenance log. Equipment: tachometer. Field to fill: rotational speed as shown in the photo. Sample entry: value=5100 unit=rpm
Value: value=6500 unit=rpm
